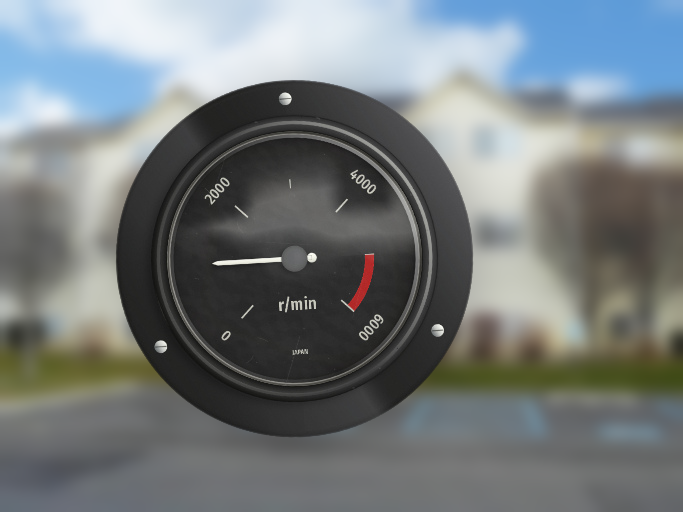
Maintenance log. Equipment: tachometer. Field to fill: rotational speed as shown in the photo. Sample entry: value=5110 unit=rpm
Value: value=1000 unit=rpm
